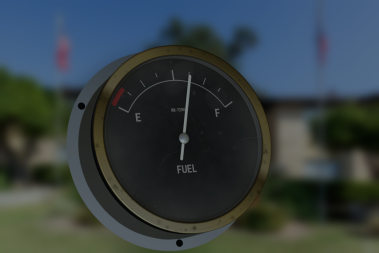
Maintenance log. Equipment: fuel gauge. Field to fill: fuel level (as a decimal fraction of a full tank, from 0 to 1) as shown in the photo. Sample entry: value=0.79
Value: value=0.625
